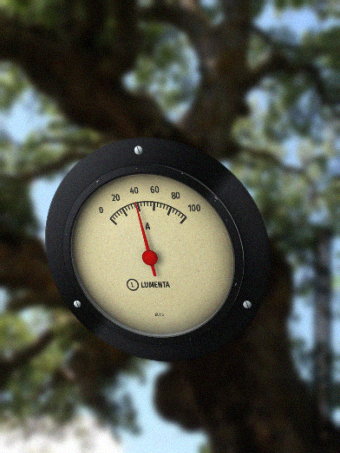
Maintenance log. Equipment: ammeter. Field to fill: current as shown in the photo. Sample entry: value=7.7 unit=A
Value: value=40 unit=A
